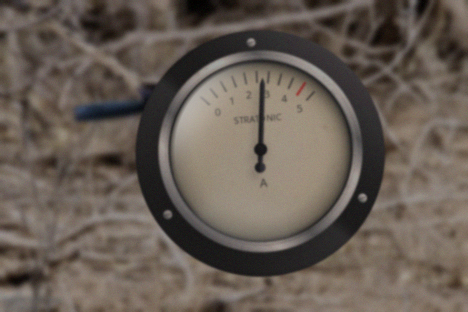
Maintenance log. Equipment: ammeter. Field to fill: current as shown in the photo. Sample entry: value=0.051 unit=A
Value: value=2.75 unit=A
